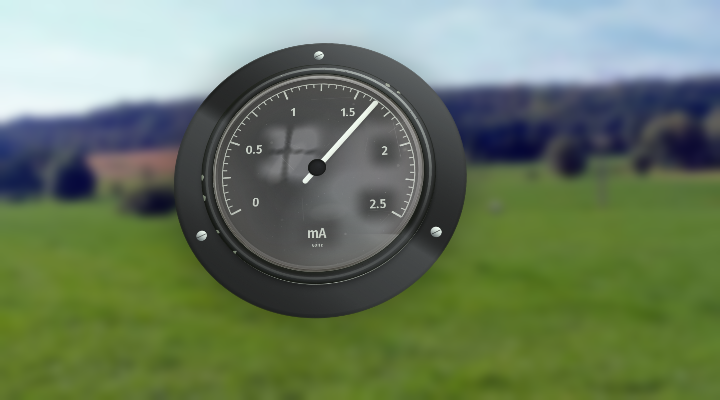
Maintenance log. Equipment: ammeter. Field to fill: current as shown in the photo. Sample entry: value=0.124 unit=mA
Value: value=1.65 unit=mA
